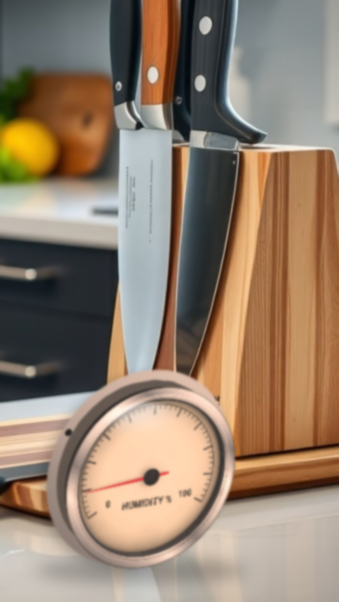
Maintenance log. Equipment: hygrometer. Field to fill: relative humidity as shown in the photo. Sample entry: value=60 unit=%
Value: value=10 unit=%
